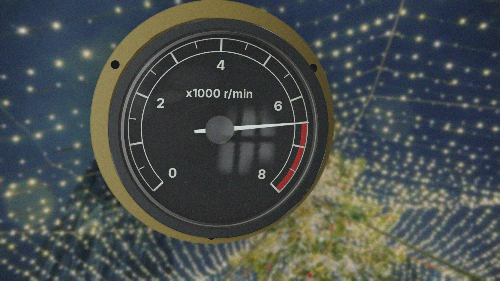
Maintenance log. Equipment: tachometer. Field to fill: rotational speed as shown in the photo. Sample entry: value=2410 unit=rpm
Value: value=6500 unit=rpm
